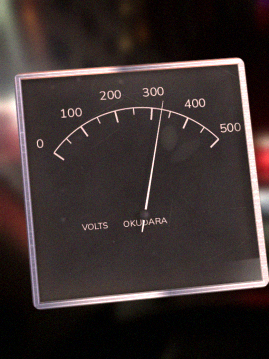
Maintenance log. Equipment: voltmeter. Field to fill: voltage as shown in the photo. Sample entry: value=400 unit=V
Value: value=325 unit=V
